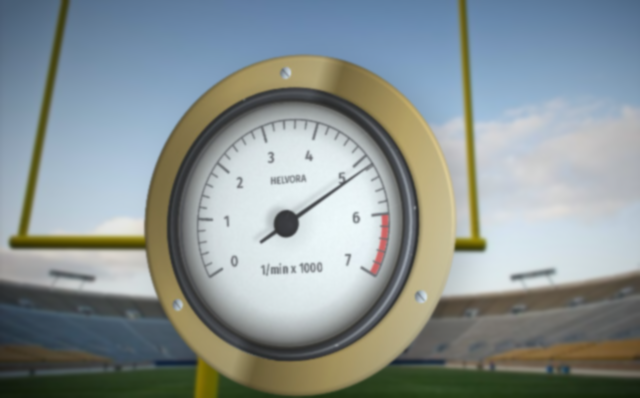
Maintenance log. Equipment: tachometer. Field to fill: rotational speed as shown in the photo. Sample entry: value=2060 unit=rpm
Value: value=5200 unit=rpm
